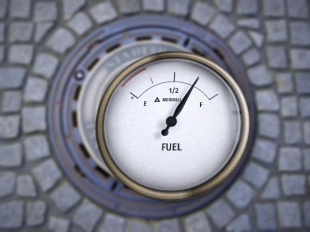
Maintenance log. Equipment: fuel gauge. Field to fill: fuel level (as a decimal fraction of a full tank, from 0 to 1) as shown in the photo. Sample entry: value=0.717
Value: value=0.75
